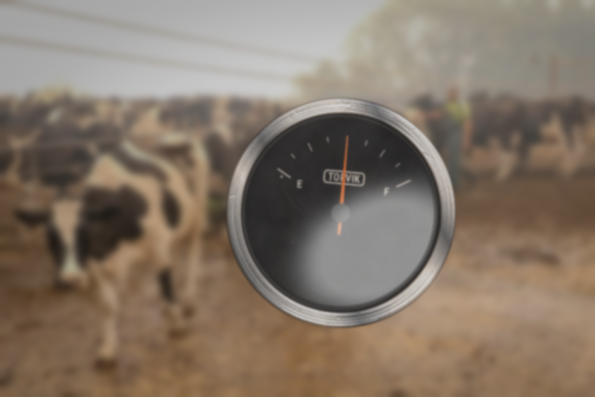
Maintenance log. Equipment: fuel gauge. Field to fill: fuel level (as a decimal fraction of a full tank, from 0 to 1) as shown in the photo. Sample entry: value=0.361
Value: value=0.5
